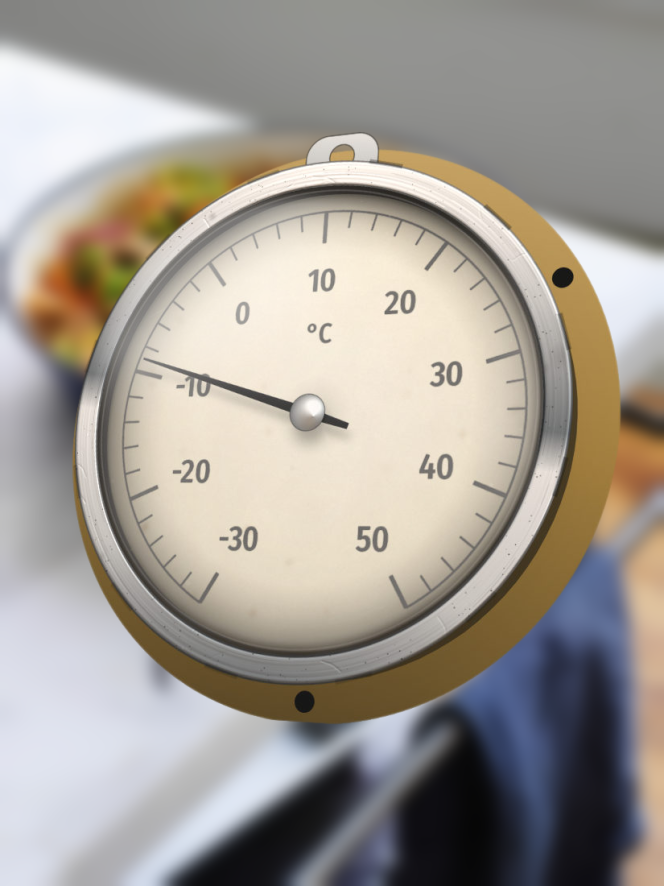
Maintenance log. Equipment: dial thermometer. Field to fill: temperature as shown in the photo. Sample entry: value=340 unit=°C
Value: value=-9 unit=°C
